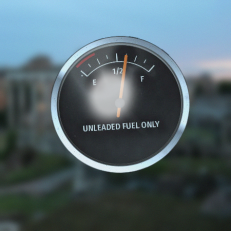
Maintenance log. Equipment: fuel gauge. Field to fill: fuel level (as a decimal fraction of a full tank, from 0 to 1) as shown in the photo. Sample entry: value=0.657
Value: value=0.625
